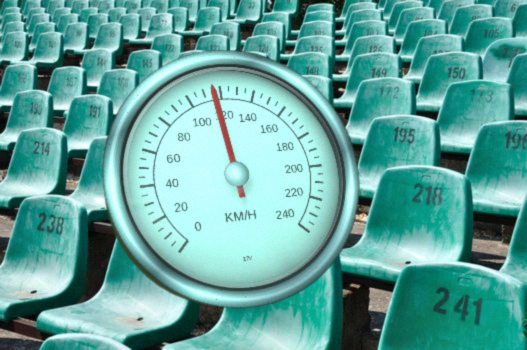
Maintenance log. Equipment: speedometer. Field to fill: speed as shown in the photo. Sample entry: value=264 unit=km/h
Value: value=115 unit=km/h
